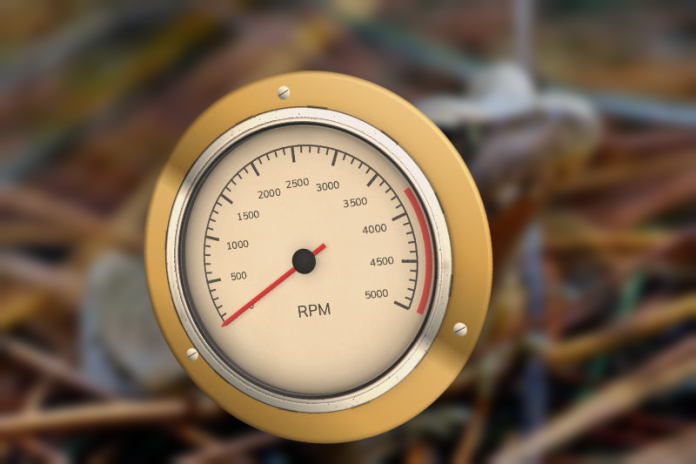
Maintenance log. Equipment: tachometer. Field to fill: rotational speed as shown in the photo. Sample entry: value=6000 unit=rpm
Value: value=0 unit=rpm
